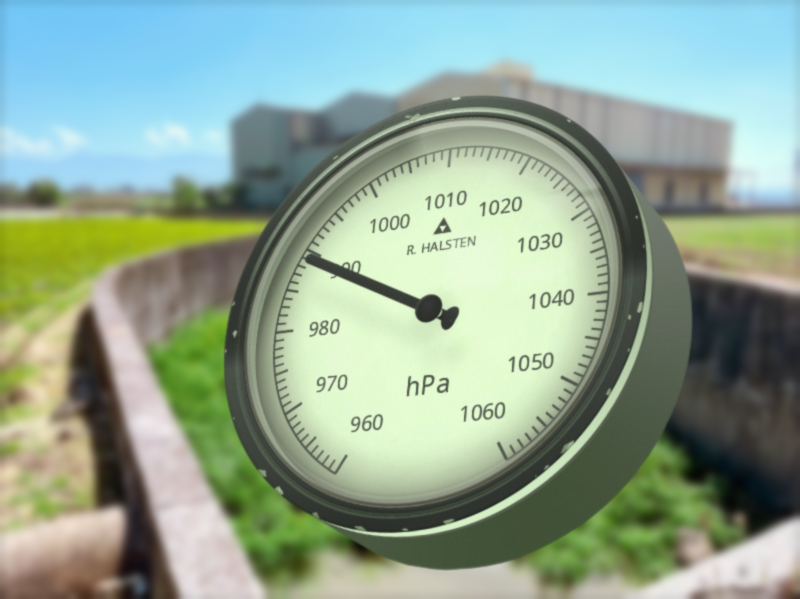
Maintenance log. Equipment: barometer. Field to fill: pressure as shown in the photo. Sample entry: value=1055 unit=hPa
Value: value=989 unit=hPa
